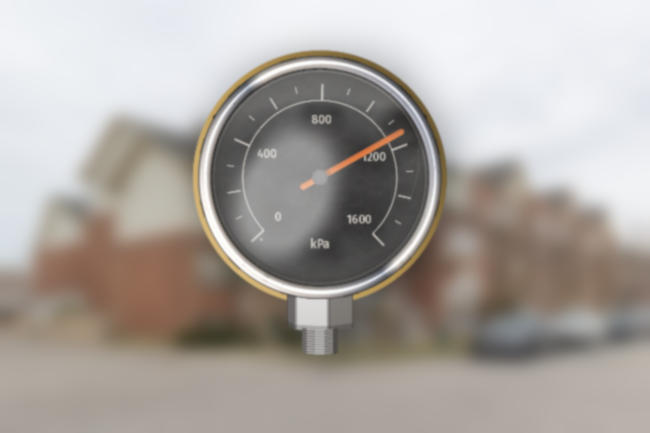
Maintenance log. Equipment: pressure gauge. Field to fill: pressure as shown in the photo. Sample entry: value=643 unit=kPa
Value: value=1150 unit=kPa
